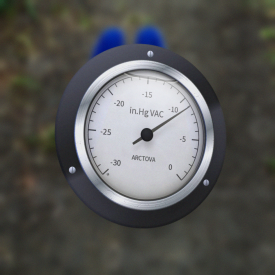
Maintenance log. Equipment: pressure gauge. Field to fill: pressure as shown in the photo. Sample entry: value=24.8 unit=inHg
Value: value=-9 unit=inHg
